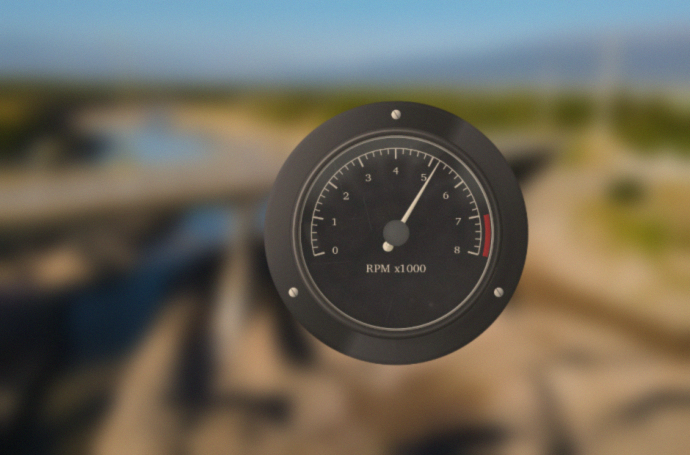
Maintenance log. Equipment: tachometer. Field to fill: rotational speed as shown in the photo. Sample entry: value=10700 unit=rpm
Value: value=5200 unit=rpm
